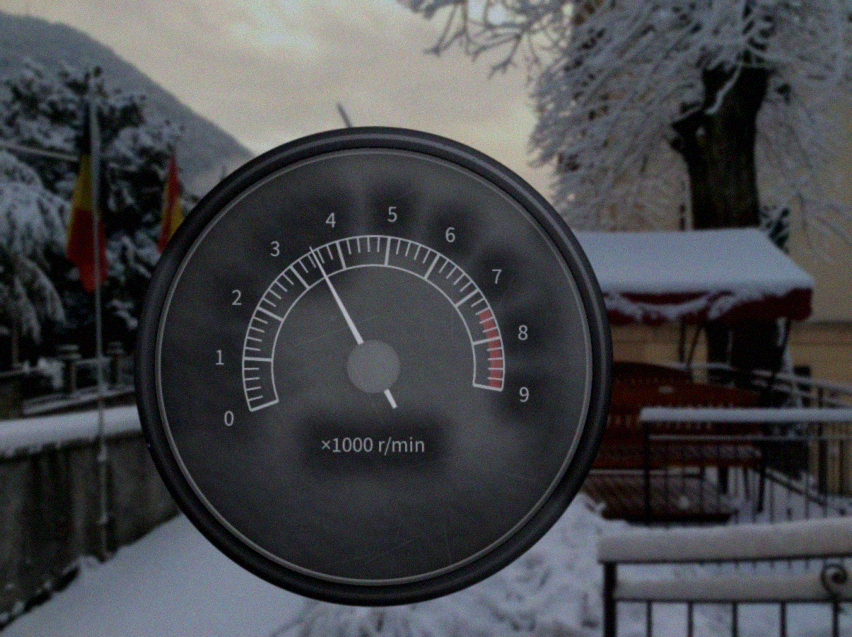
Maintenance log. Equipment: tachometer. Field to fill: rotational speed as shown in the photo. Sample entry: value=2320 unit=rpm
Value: value=3500 unit=rpm
